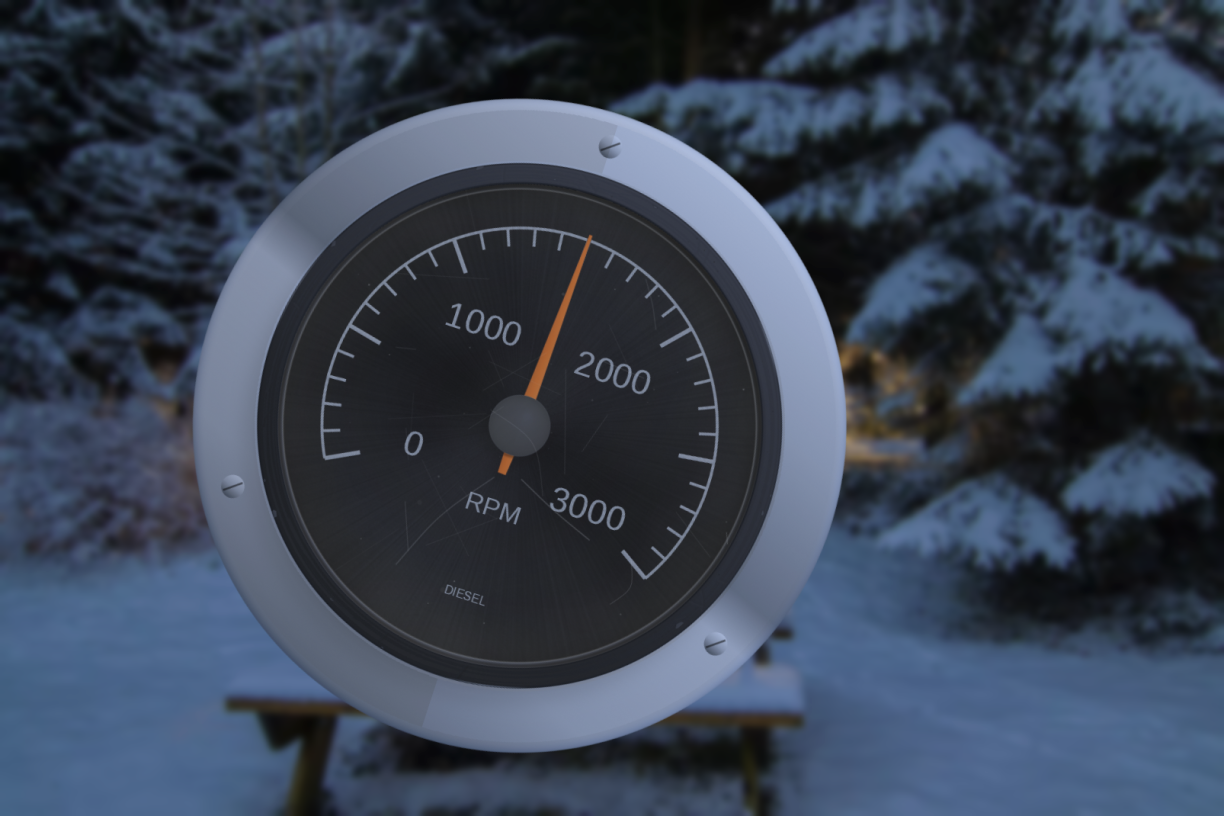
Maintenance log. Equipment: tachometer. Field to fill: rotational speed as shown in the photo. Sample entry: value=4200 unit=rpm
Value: value=1500 unit=rpm
